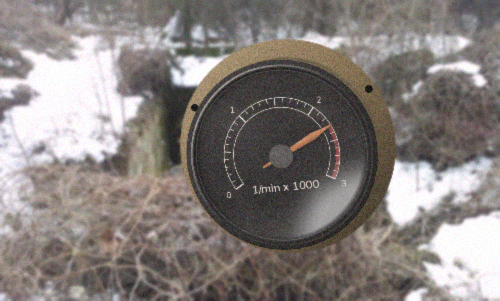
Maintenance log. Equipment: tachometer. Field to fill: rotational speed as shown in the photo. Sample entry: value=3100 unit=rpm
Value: value=2300 unit=rpm
